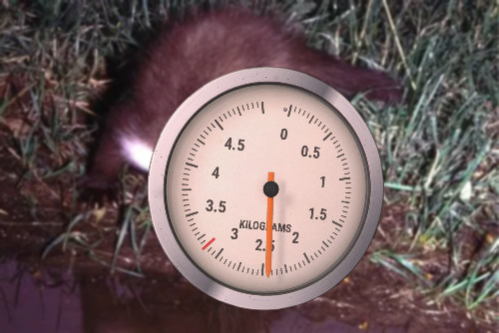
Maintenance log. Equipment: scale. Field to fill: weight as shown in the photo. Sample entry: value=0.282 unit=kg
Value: value=2.45 unit=kg
